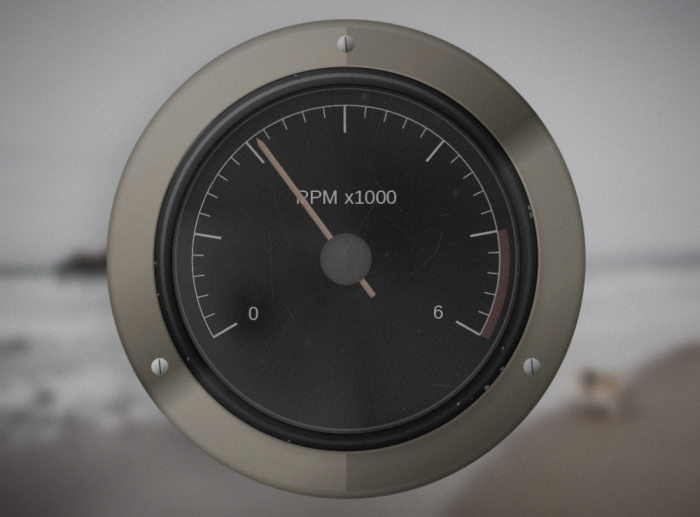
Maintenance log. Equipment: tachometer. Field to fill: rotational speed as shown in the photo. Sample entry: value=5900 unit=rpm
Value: value=2100 unit=rpm
